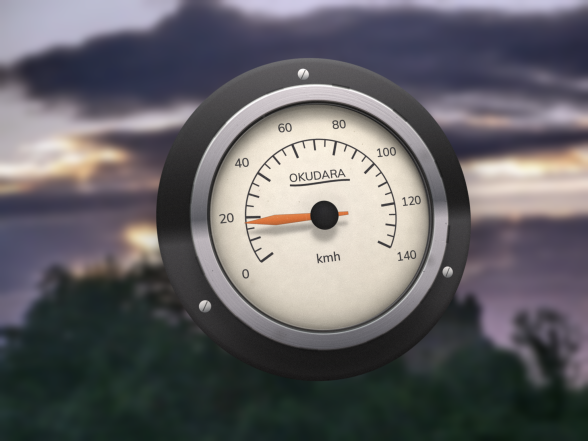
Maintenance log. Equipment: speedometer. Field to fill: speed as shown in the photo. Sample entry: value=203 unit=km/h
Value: value=17.5 unit=km/h
